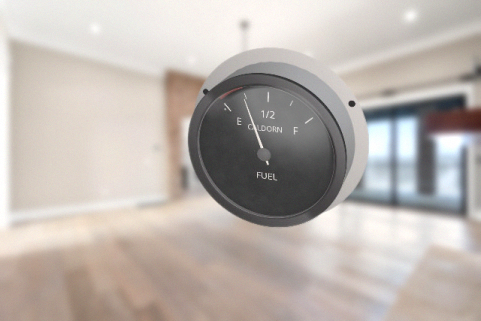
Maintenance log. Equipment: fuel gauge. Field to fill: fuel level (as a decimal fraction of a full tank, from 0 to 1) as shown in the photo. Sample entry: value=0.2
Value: value=0.25
